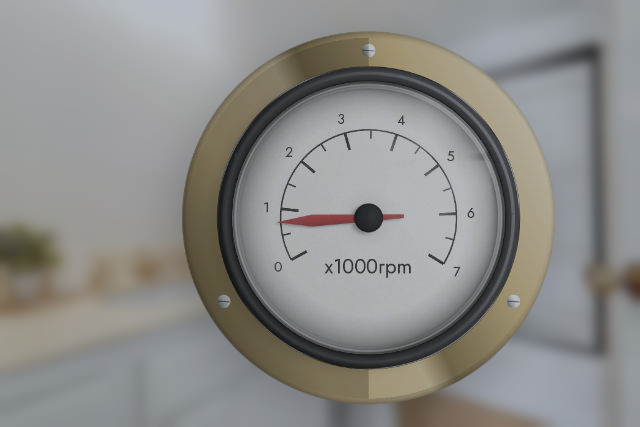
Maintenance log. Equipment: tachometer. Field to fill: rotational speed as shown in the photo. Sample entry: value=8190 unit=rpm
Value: value=750 unit=rpm
